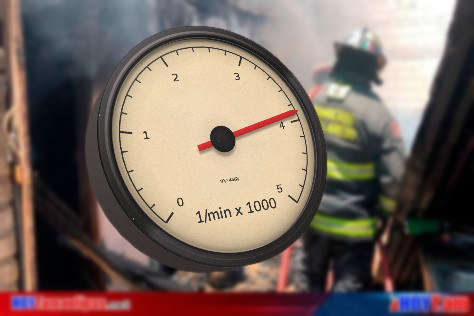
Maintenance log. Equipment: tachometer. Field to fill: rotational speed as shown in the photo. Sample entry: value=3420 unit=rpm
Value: value=3900 unit=rpm
